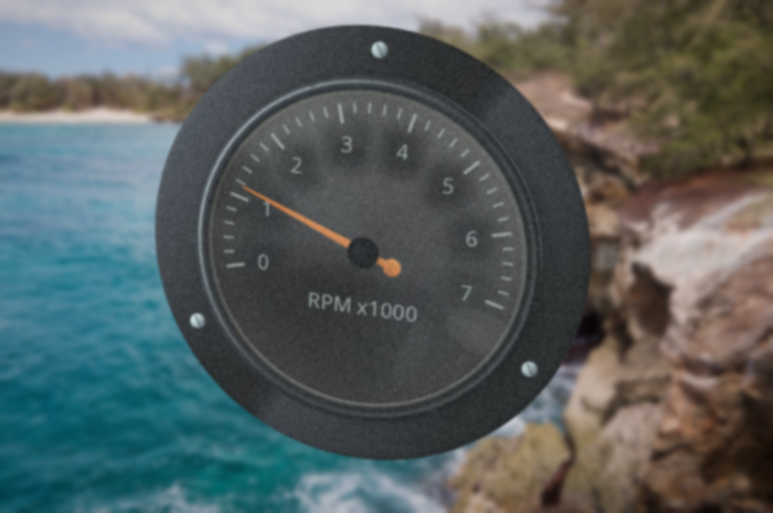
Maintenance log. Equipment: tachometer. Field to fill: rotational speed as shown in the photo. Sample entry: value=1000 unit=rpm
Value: value=1200 unit=rpm
